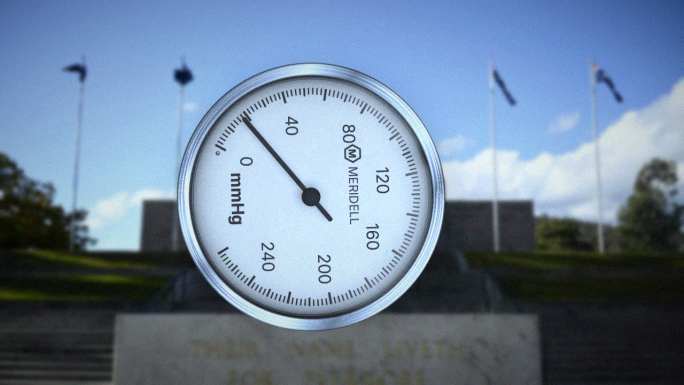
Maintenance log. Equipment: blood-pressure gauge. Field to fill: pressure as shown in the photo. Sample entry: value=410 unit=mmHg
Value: value=18 unit=mmHg
